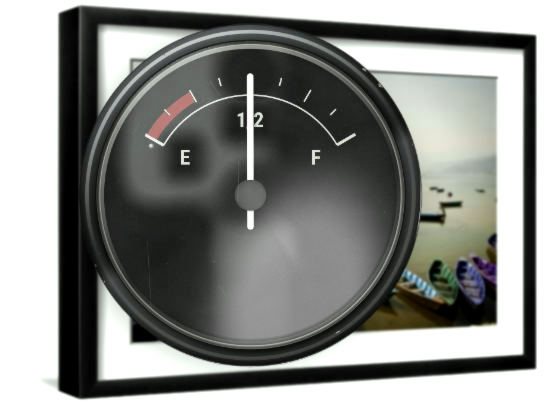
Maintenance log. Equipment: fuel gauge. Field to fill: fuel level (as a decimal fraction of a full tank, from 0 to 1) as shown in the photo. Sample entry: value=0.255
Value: value=0.5
